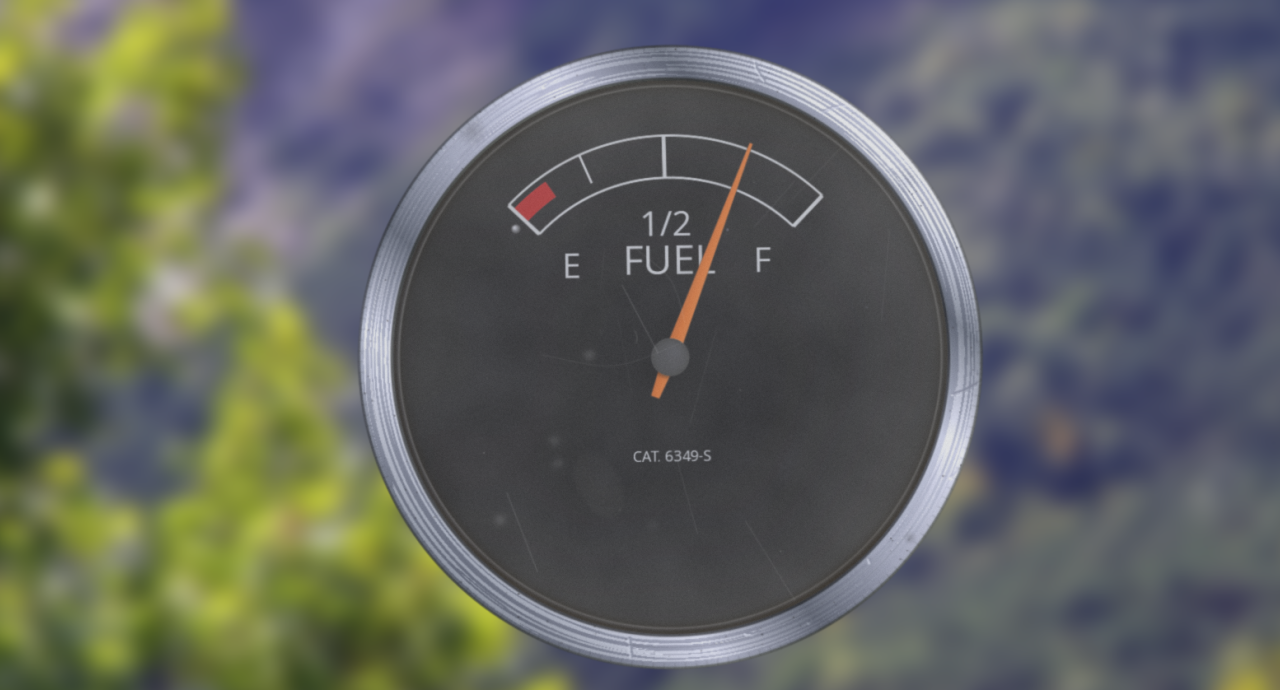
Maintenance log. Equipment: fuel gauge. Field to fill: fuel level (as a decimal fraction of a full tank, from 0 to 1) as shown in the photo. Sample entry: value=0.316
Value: value=0.75
